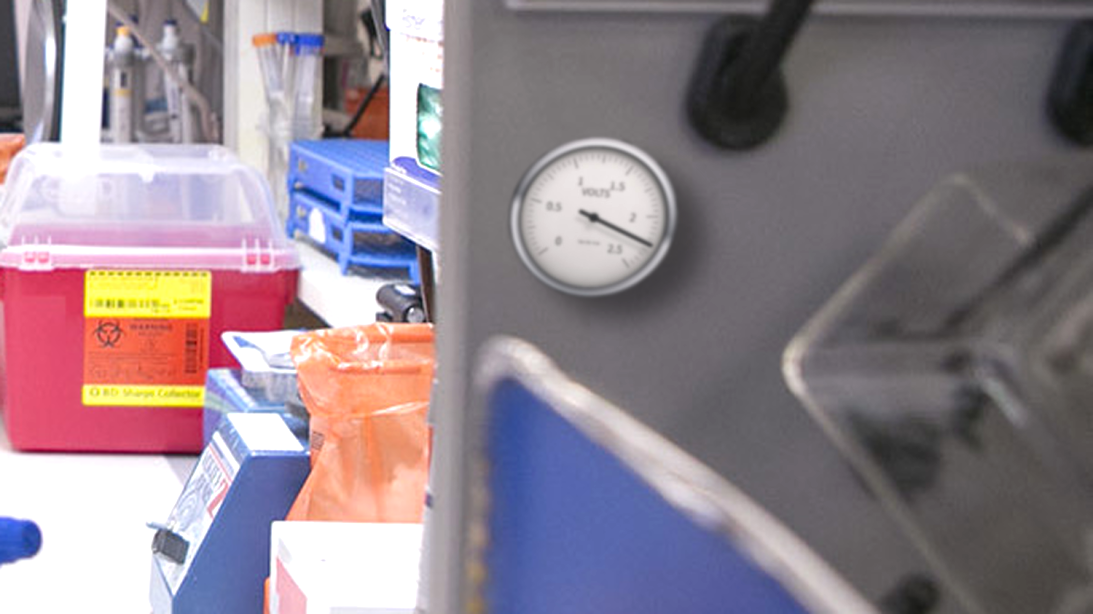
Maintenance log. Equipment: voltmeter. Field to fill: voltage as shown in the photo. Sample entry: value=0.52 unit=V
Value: value=2.25 unit=V
